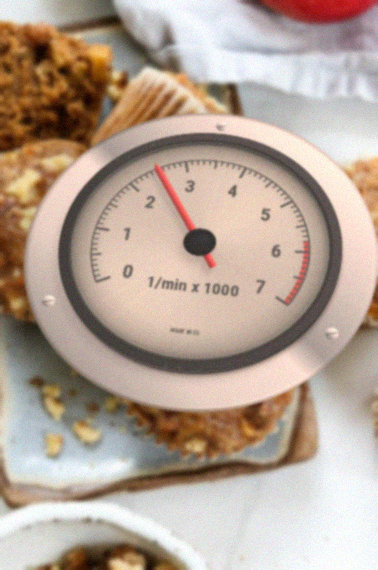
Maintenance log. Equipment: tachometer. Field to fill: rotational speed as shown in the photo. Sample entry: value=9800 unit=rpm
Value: value=2500 unit=rpm
